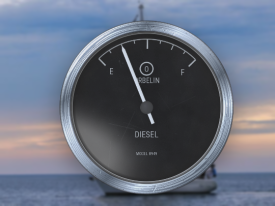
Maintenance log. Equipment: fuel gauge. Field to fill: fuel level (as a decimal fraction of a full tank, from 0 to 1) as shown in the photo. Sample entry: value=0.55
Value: value=0.25
